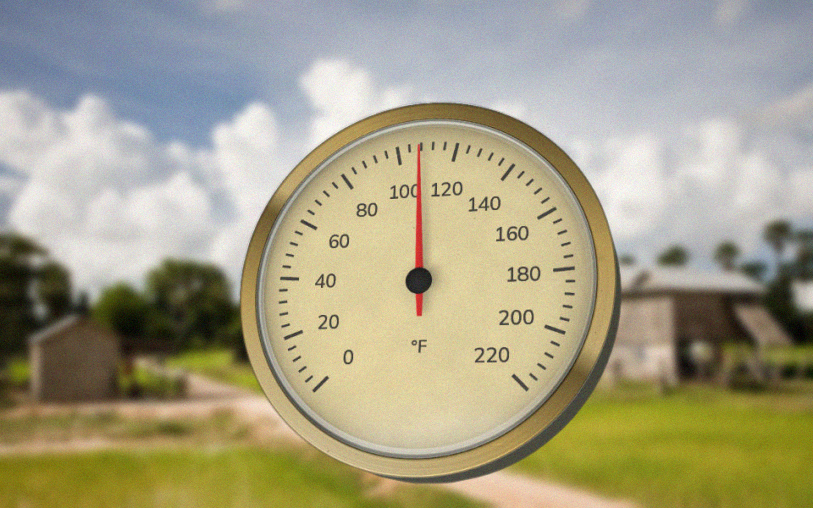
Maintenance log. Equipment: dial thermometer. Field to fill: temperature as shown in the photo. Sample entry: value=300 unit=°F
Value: value=108 unit=°F
